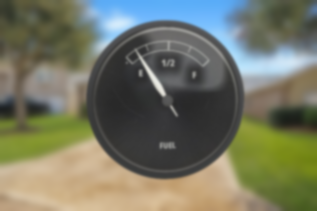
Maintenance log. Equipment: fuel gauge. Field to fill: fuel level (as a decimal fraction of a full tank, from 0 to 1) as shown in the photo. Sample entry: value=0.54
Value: value=0.125
